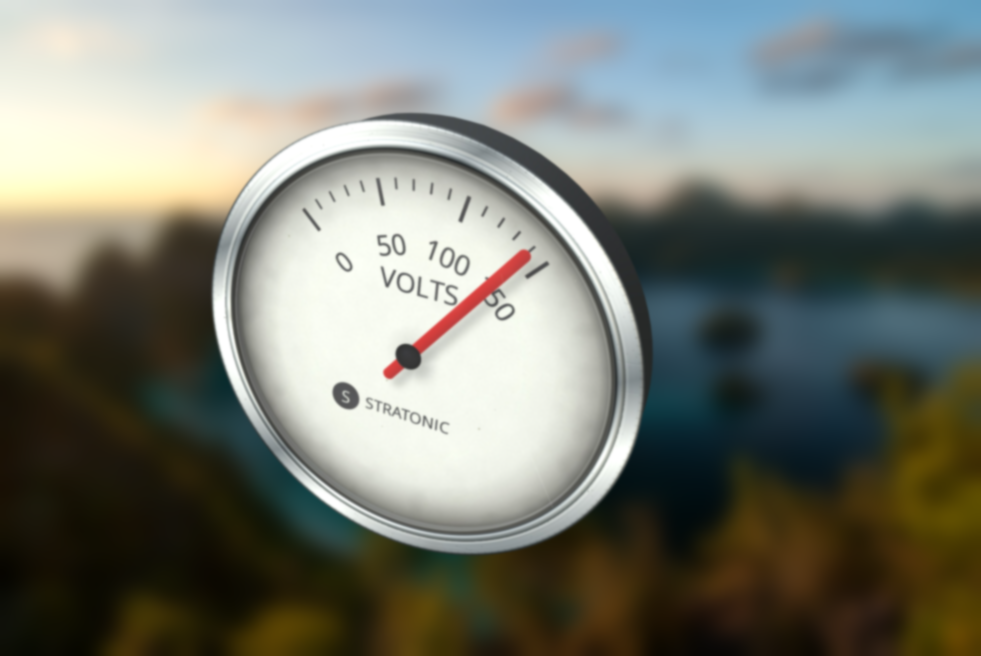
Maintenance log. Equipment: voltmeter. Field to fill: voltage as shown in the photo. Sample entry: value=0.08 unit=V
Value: value=140 unit=V
